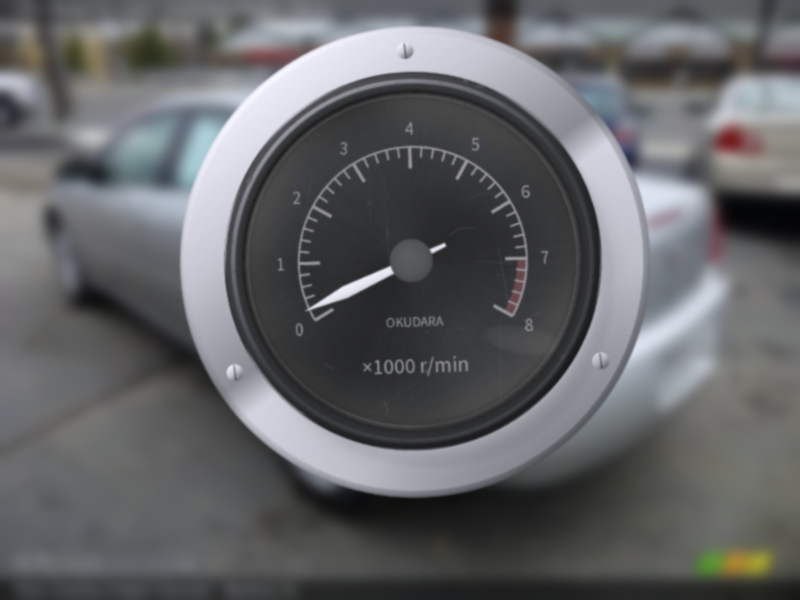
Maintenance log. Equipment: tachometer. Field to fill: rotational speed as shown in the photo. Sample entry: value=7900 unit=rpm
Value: value=200 unit=rpm
